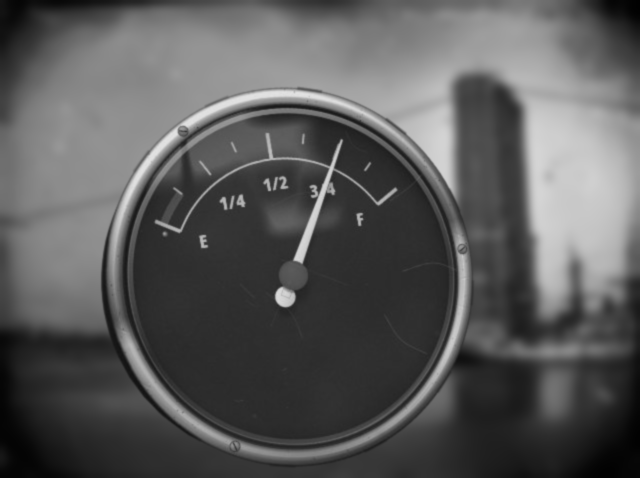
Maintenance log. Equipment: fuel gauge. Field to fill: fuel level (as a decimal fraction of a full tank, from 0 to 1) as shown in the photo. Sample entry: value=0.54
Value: value=0.75
